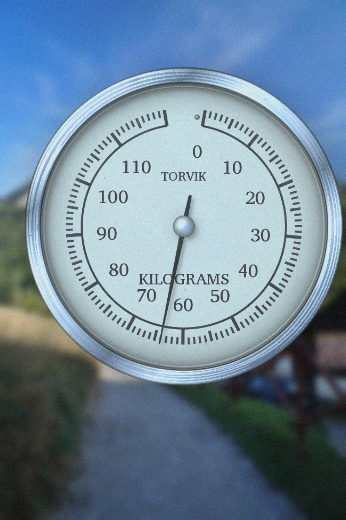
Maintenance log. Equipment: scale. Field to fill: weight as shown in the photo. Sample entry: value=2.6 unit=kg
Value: value=64 unit=kg
